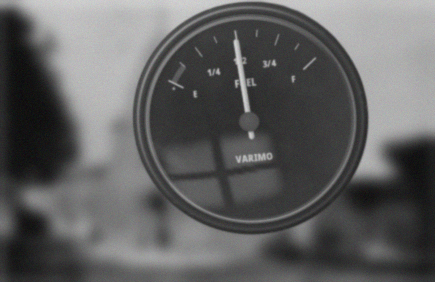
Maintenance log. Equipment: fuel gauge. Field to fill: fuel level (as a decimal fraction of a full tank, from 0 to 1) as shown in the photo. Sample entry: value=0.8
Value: value=0.5
